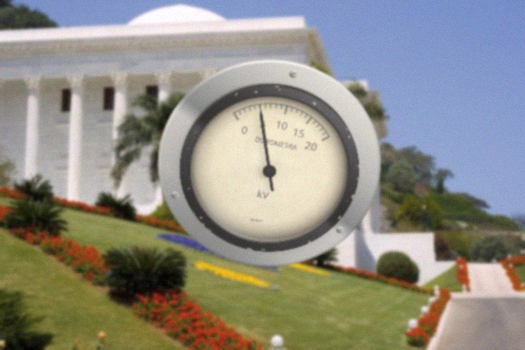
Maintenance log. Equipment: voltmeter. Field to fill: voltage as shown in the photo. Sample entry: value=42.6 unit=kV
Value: value=5 unit=kV
